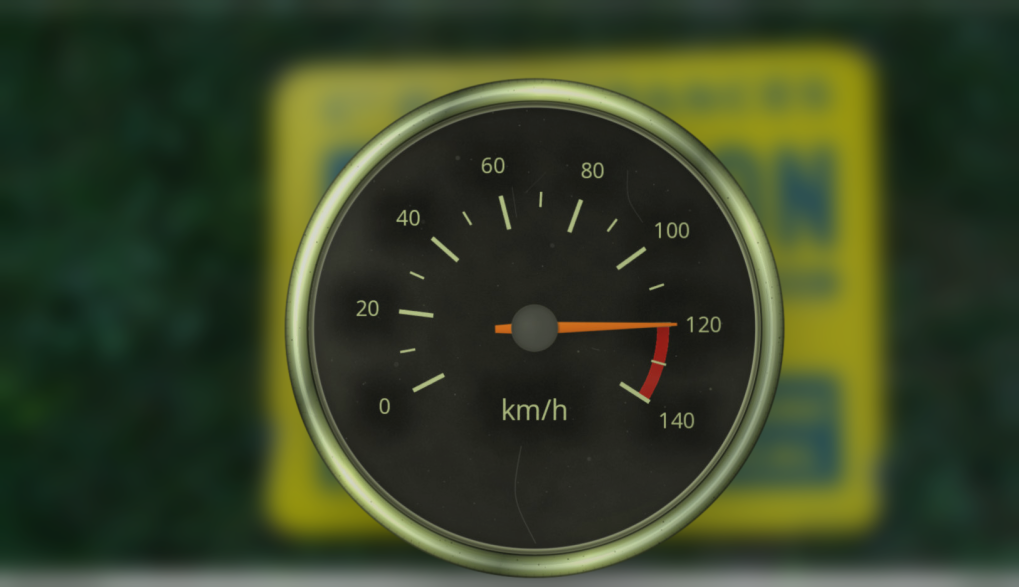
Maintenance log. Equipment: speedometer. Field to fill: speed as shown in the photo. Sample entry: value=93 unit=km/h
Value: value=120 unit=km/h
